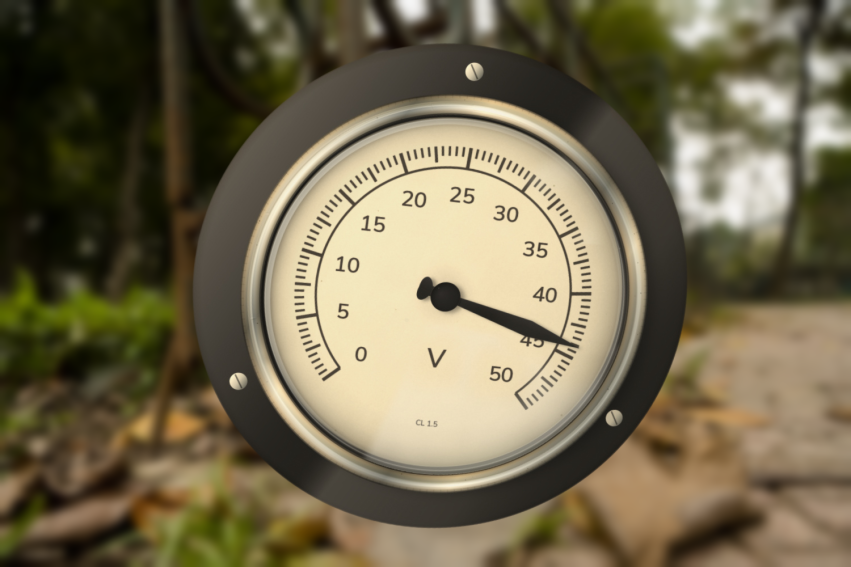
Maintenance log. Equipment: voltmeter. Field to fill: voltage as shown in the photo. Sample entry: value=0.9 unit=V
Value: value=44 unit=V
